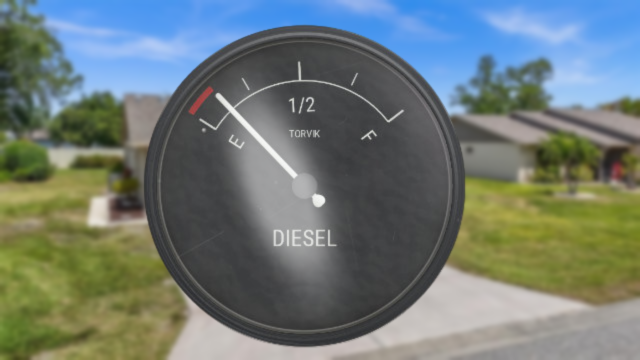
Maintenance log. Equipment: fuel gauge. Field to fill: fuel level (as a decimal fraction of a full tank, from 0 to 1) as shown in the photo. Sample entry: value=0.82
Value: value=0.125
